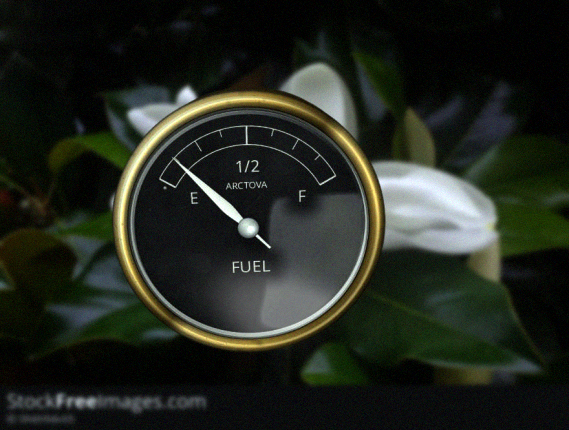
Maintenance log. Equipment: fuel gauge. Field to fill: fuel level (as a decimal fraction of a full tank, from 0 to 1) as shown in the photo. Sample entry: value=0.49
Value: value=0.125
